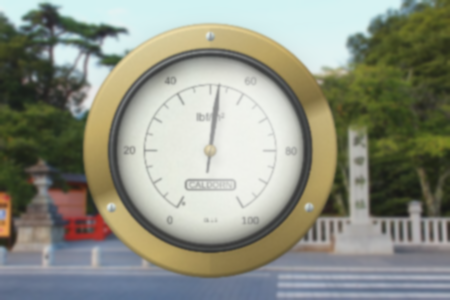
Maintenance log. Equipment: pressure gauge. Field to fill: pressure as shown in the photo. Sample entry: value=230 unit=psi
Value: value=52.5 unit=psi
